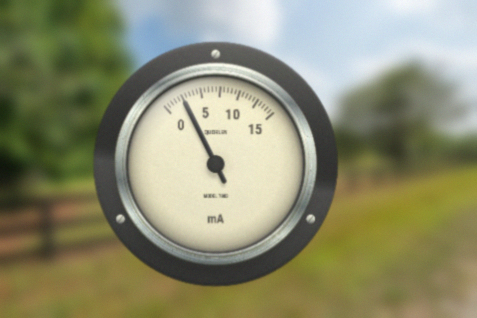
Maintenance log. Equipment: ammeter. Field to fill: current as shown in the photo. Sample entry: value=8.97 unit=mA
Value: value=2.5 unit=mA
